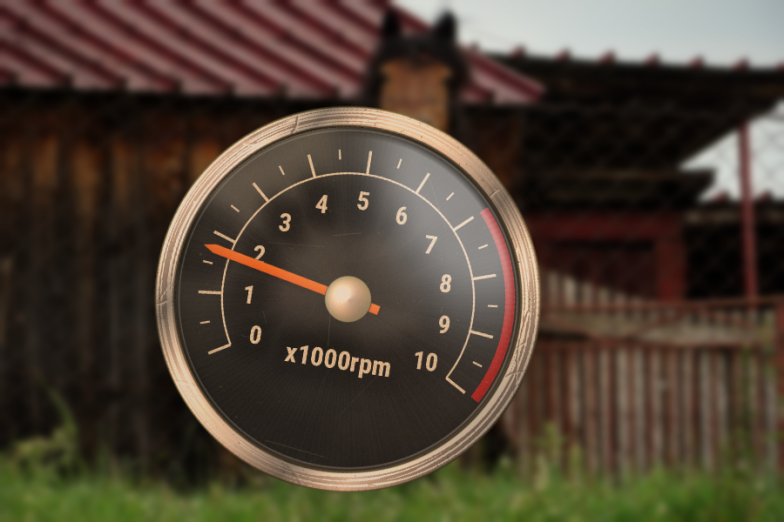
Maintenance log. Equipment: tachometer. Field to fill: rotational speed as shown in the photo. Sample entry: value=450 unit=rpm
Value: value=1750 unit=rpm
